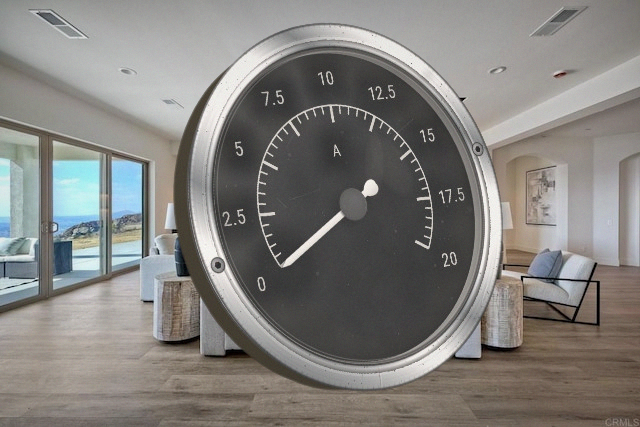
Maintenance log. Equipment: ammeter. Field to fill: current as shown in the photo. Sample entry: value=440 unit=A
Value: value=0 unit=A
